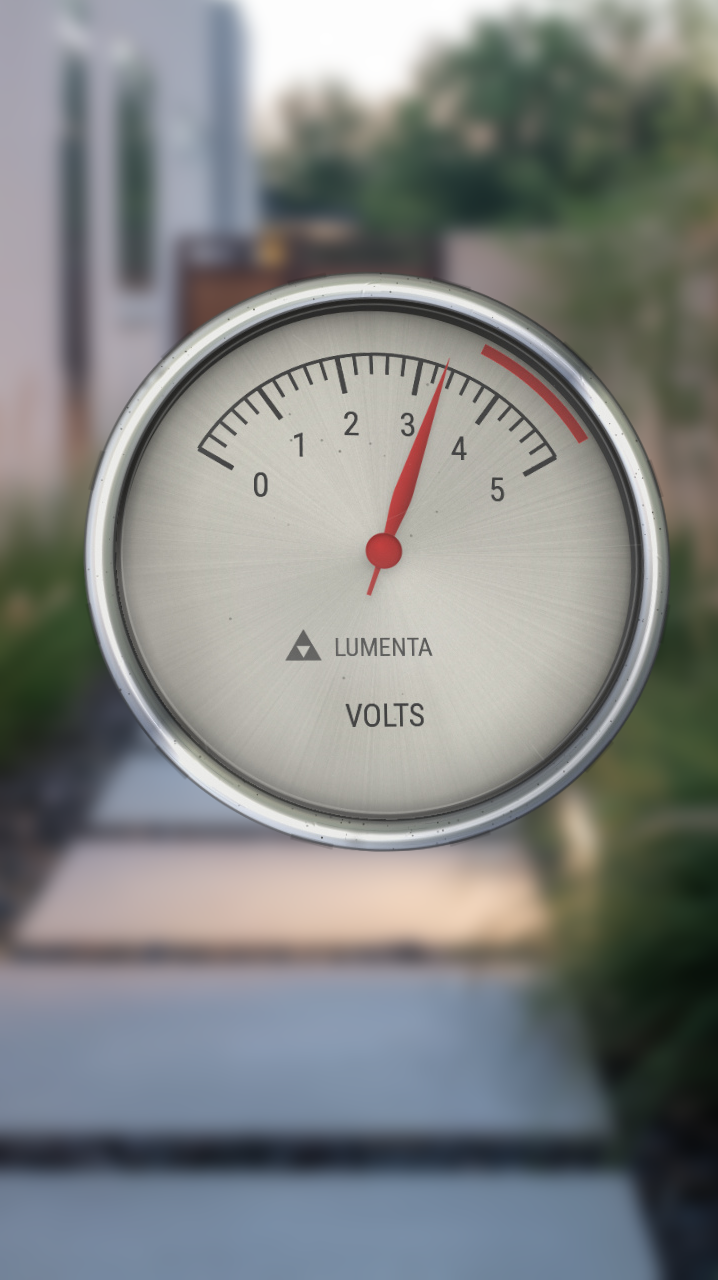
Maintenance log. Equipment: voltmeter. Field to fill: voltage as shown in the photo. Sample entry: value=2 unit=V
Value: value=3.3 unit=V
